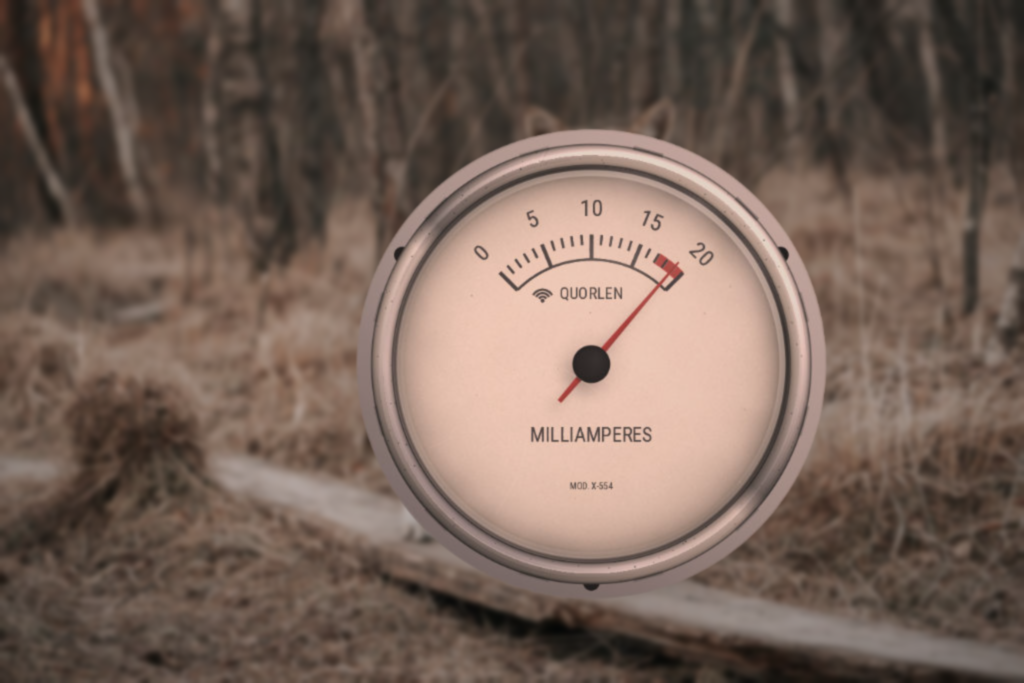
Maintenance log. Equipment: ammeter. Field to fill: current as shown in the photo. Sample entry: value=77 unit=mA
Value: value=19 unit=mA
